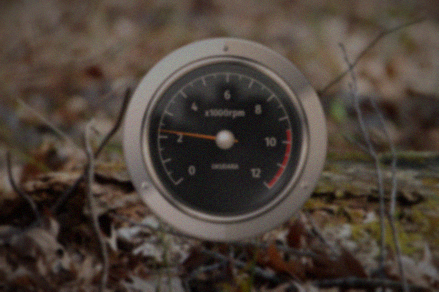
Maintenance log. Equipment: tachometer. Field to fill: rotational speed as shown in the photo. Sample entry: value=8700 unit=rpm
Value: value=2250 unit=rpm
